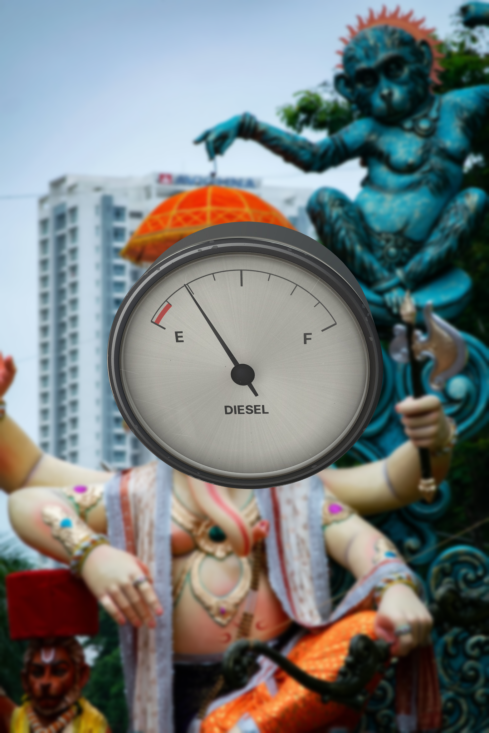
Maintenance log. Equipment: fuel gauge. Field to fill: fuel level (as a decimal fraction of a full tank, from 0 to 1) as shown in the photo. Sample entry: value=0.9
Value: value=0.25
